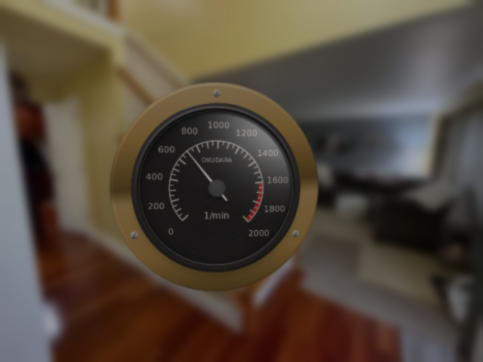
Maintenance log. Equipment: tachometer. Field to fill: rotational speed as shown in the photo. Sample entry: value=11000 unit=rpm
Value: value=700 unit=rpm
